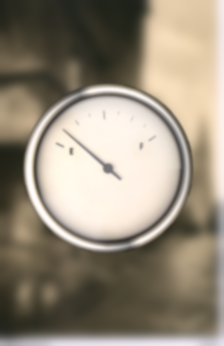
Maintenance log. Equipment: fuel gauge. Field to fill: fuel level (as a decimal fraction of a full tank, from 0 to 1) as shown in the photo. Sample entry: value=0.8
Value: value=0.125
